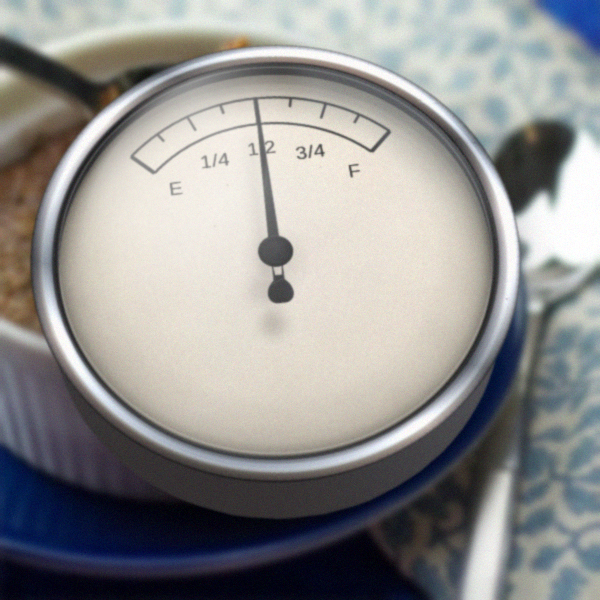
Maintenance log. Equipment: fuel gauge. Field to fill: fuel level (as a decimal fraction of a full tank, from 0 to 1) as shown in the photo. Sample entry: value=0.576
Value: value=0.5
